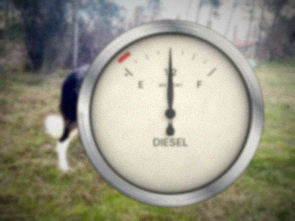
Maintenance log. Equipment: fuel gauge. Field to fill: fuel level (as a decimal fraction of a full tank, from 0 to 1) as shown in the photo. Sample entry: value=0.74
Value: value=0.5
